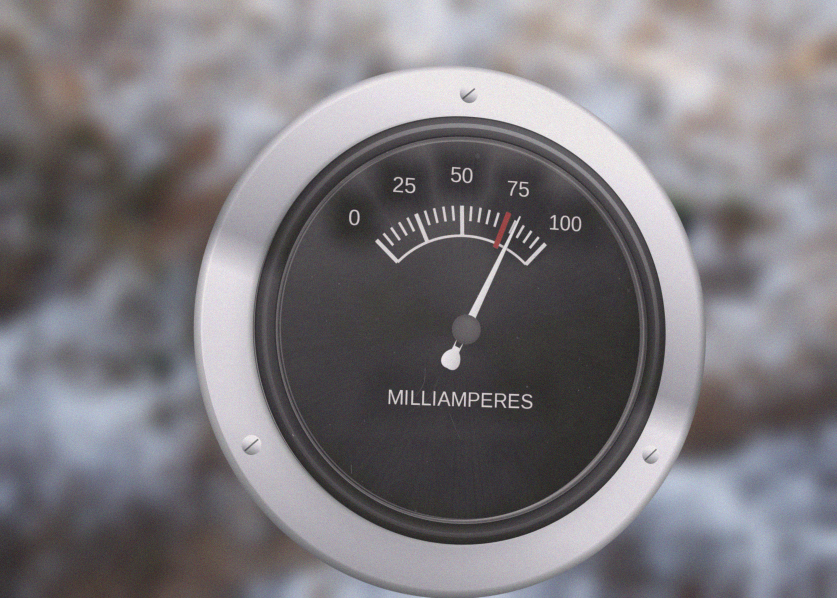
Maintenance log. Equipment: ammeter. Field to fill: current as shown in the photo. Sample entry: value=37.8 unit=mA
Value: value=80 unit=mA
